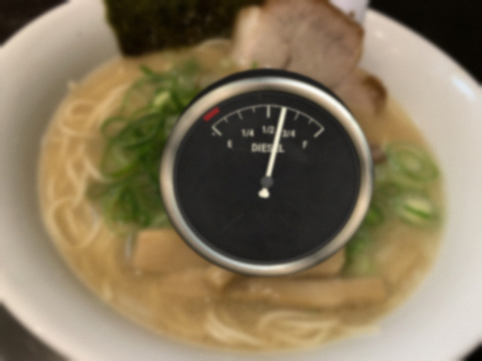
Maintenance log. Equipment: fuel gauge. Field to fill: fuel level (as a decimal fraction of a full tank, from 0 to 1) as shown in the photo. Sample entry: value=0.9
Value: value=0.625
